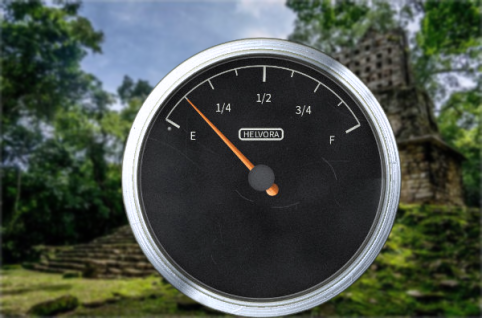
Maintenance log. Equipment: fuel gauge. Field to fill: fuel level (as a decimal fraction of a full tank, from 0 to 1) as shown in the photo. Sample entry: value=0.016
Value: value=0.125
